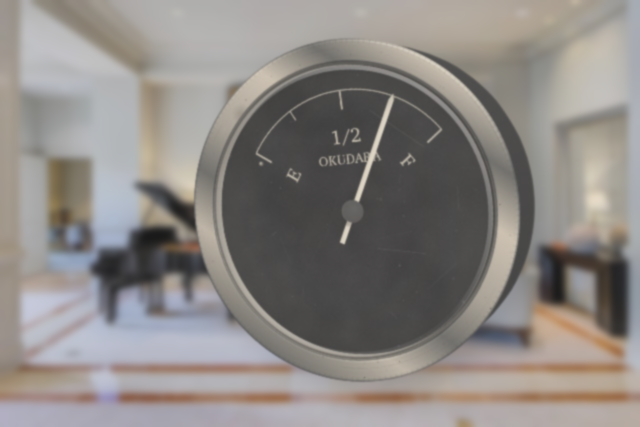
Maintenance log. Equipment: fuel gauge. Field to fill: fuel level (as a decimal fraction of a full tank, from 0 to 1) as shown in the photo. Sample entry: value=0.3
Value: value=0.75
